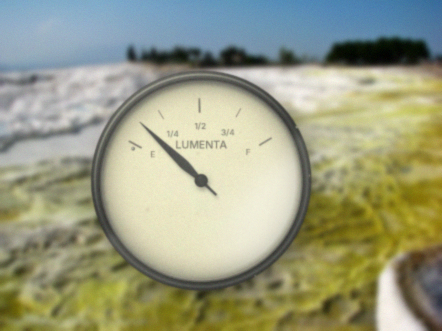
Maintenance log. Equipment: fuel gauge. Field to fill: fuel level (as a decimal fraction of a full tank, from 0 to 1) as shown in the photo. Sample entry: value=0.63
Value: value=0.125
